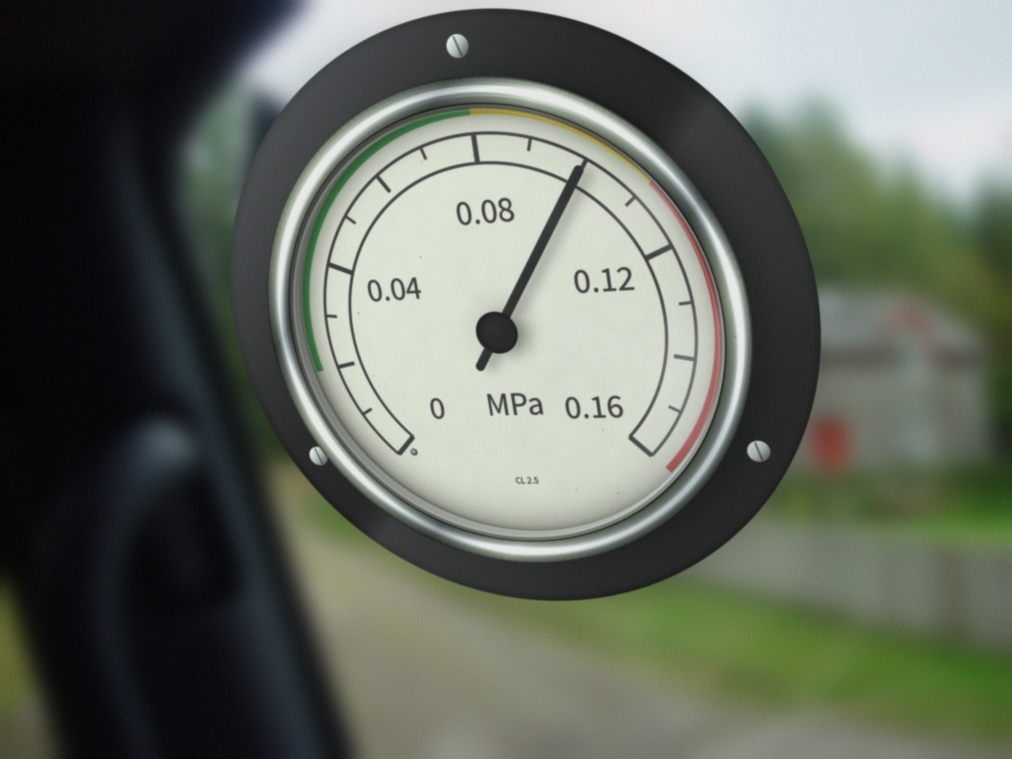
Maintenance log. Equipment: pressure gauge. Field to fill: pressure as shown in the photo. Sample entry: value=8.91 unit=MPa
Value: value=0.1 unit=MPa
